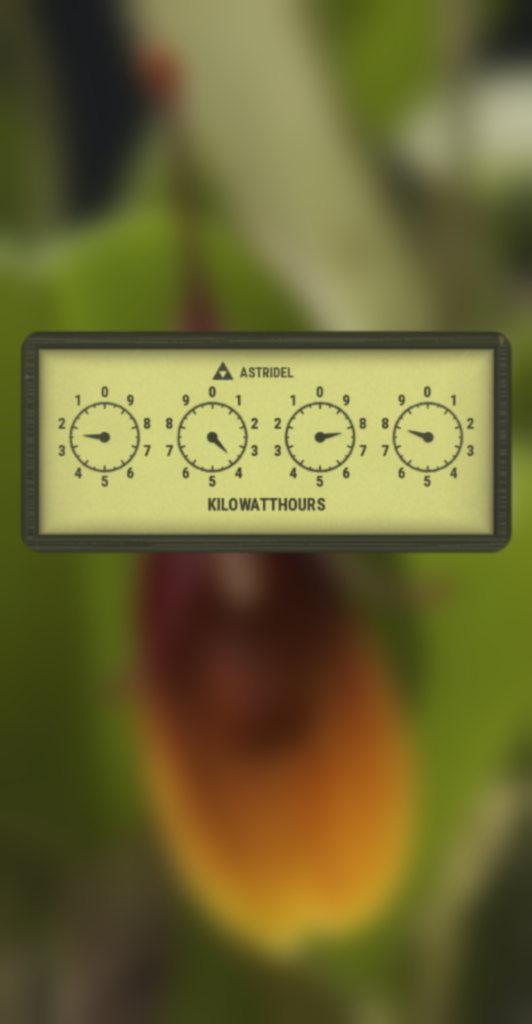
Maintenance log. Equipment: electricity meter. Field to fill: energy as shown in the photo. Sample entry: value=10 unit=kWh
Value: value=2378 unit=kWh
